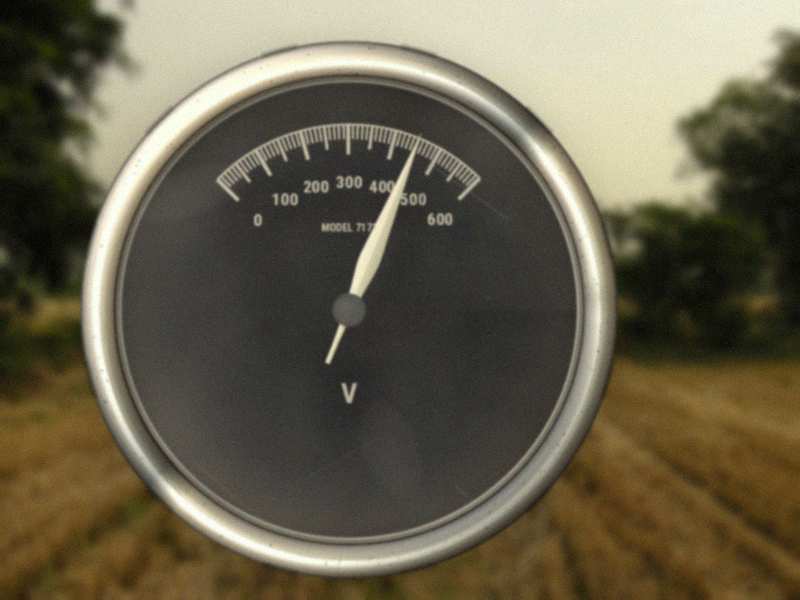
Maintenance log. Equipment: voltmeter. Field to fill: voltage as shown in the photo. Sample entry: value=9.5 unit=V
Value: value=450 unit=V
